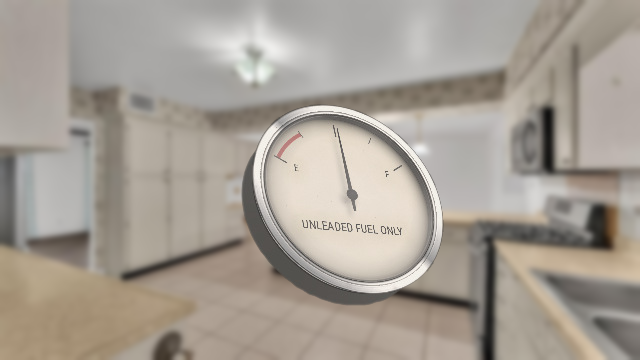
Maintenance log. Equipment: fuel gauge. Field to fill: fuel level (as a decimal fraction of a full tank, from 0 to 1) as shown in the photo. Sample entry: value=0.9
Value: value=0.5
